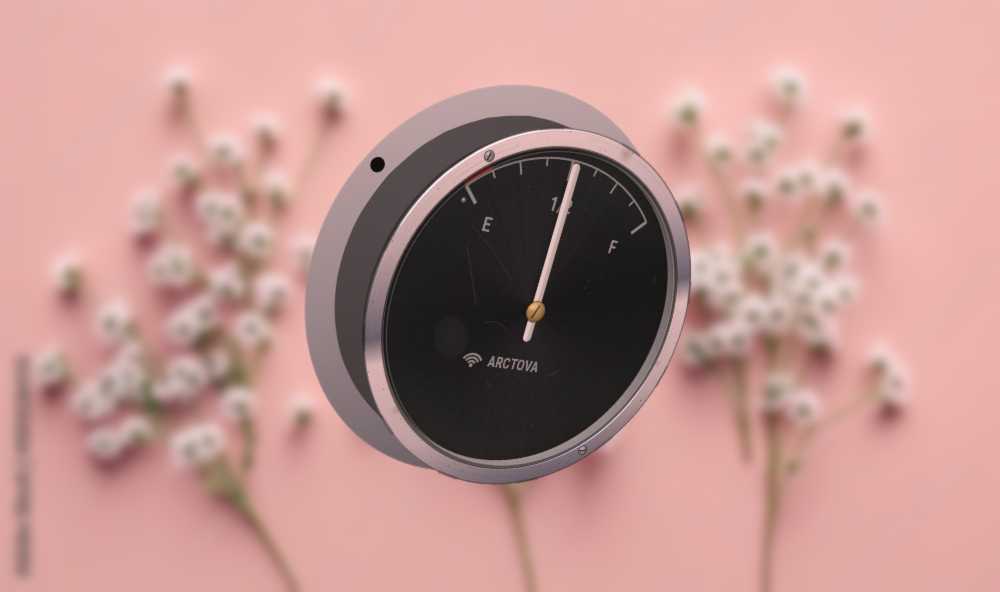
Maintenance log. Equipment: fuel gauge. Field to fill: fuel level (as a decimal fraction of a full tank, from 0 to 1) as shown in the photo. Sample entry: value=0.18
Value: value=0.5
